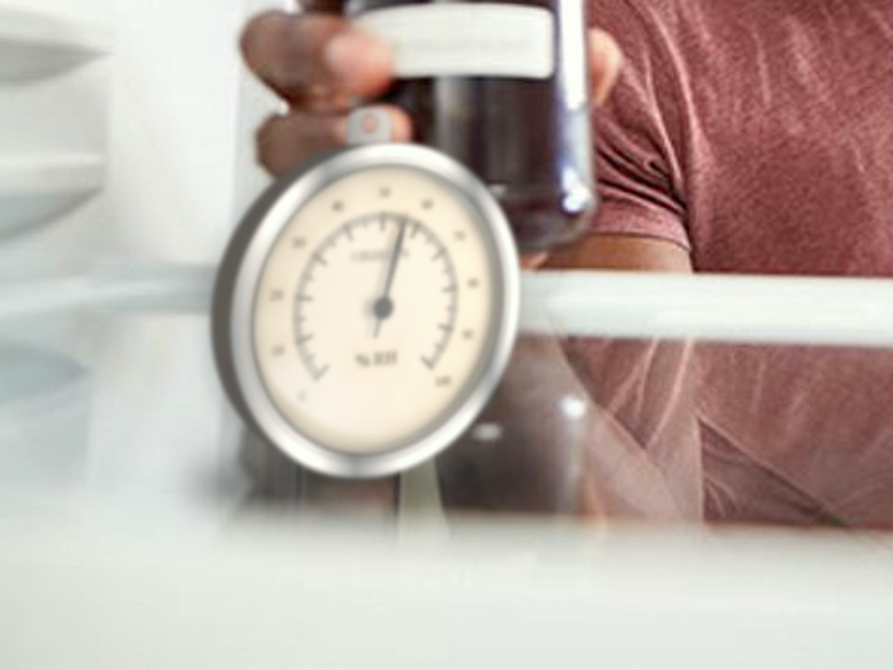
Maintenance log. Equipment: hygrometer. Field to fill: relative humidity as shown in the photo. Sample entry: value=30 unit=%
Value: value=55 unit=%
